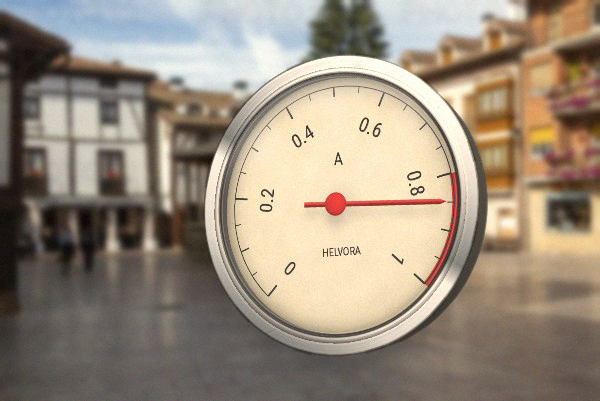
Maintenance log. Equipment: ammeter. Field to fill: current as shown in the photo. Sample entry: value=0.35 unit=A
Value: value=0.85 unit=A
